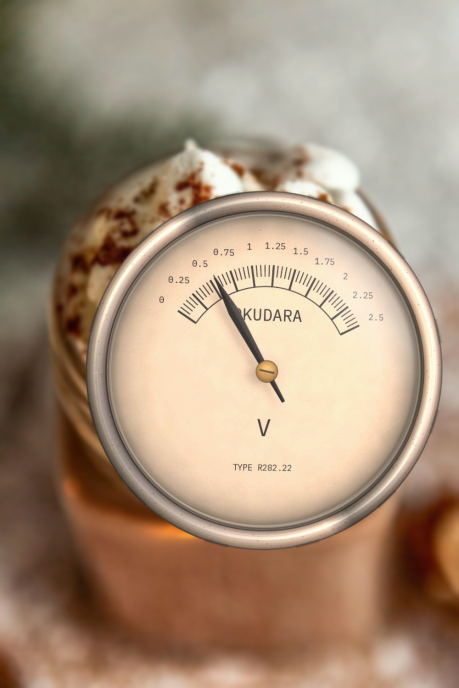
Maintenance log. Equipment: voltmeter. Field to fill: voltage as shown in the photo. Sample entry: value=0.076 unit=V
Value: value=0.55 unit=V
